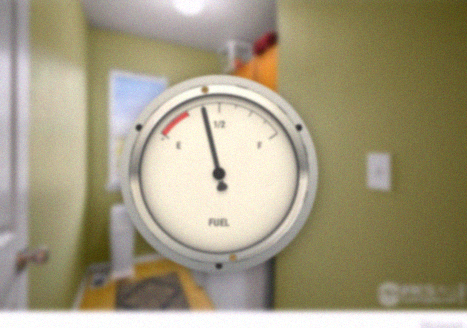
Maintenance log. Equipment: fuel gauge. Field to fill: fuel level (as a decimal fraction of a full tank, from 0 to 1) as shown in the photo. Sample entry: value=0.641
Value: value=0.375
